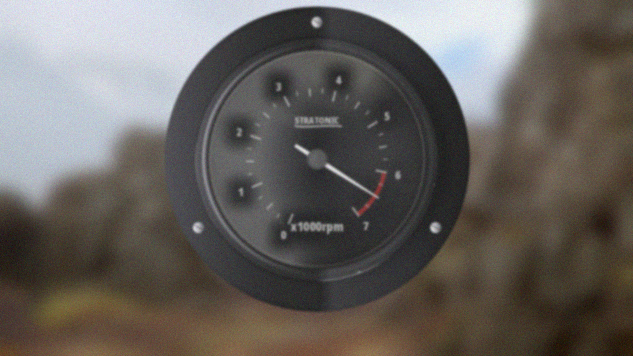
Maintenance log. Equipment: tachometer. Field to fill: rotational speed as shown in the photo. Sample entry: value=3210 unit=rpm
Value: value=6500 unit=rpm
